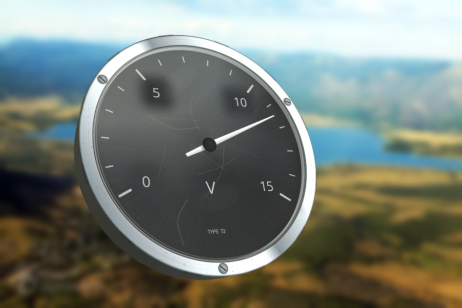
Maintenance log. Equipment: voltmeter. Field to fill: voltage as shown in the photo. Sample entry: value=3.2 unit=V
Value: value=11.5 unit=V
